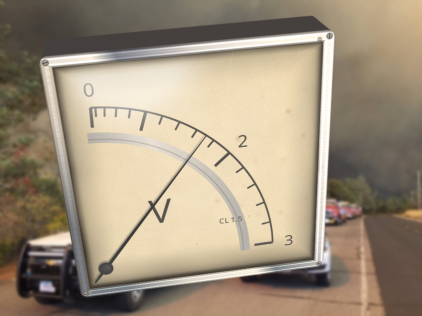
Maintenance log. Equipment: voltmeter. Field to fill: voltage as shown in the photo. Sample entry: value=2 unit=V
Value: value=1.7 unit=V
